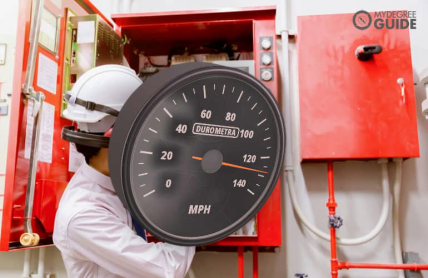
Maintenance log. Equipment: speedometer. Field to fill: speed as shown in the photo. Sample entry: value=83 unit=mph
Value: value=127.5 unit=mph
